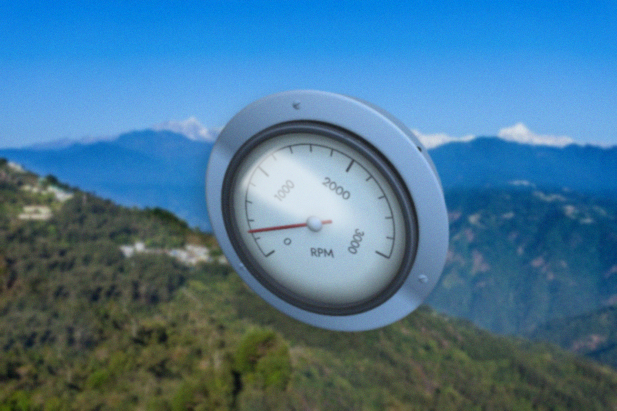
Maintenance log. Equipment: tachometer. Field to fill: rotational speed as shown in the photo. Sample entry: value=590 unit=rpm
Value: value=300 unit=rpm
